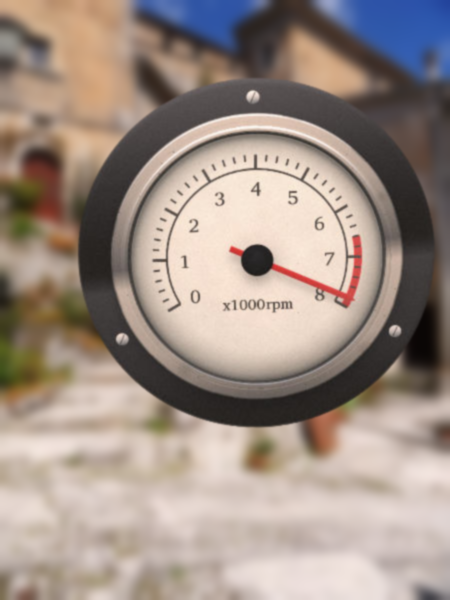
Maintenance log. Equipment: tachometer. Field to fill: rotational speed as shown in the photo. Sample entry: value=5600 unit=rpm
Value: value=7800 unit=rpm
